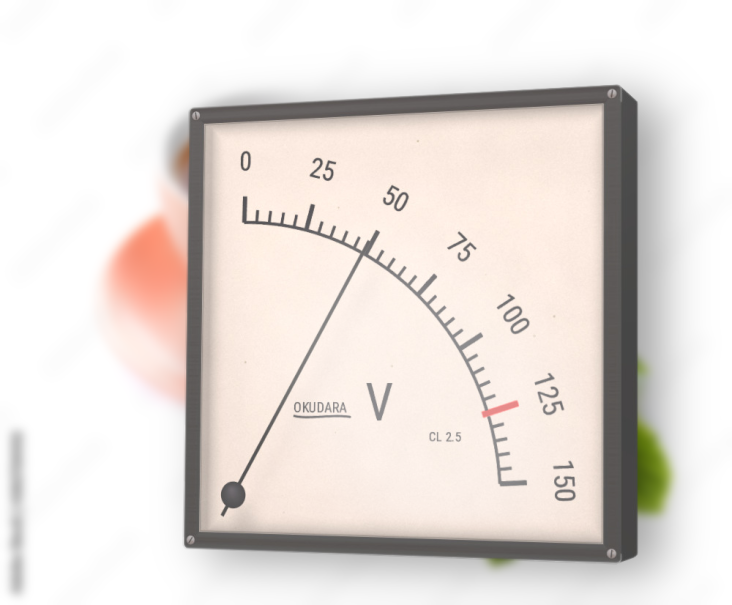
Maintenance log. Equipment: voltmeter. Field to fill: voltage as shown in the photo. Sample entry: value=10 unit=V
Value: value=50 unit=V
